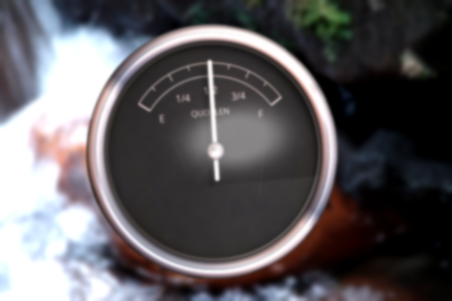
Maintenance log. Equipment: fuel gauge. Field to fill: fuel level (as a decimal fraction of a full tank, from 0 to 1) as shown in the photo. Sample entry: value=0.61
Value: value=0.5
